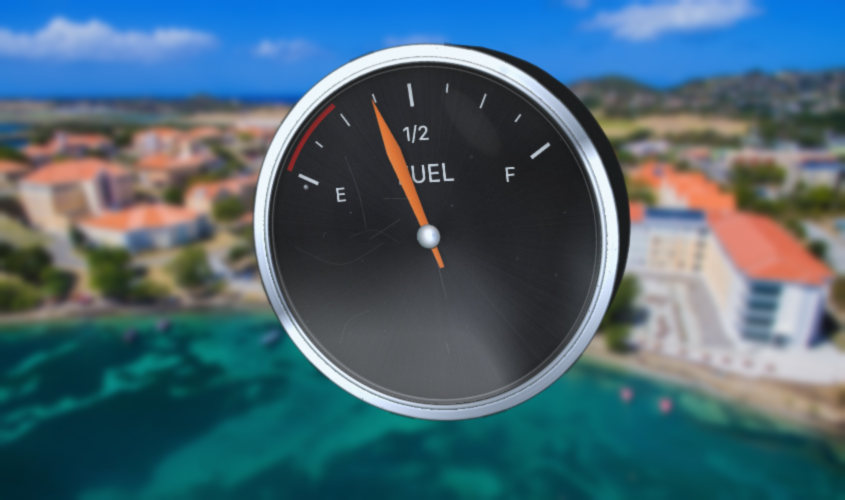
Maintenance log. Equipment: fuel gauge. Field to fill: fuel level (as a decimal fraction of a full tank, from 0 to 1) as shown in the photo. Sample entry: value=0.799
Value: value=0.375
